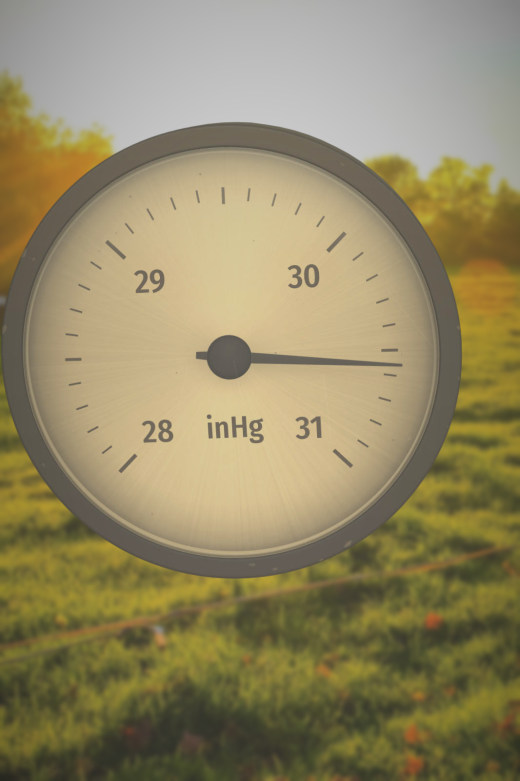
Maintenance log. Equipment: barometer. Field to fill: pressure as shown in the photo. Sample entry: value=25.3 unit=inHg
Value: value=30.55 unit=inHg
